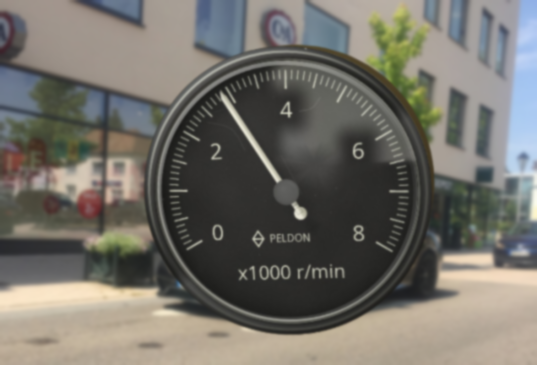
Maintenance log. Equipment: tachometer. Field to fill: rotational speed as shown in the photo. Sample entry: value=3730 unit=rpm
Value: value=2900 unit=rpm
